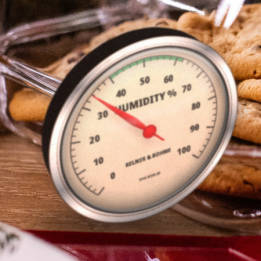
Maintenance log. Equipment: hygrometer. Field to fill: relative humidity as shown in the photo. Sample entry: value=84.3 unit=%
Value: value=34 unit=%
